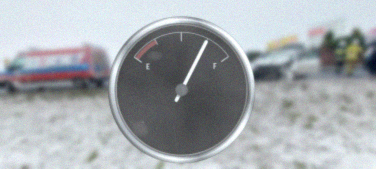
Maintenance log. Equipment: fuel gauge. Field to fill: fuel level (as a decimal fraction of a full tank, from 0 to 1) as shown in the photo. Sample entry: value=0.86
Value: value=0.75
